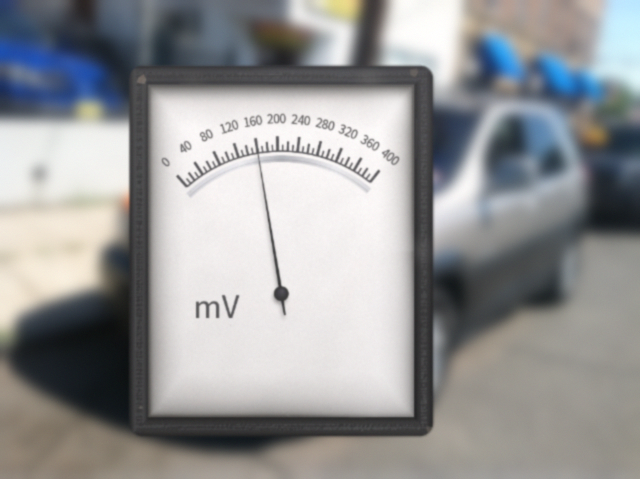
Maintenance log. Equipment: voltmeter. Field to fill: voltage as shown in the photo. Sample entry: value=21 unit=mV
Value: value=160 unit=mV
